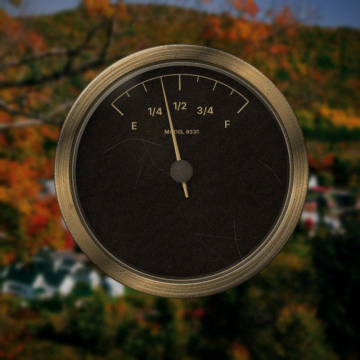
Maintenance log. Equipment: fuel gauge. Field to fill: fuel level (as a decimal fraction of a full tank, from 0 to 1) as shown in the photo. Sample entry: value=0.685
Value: value=0.375
